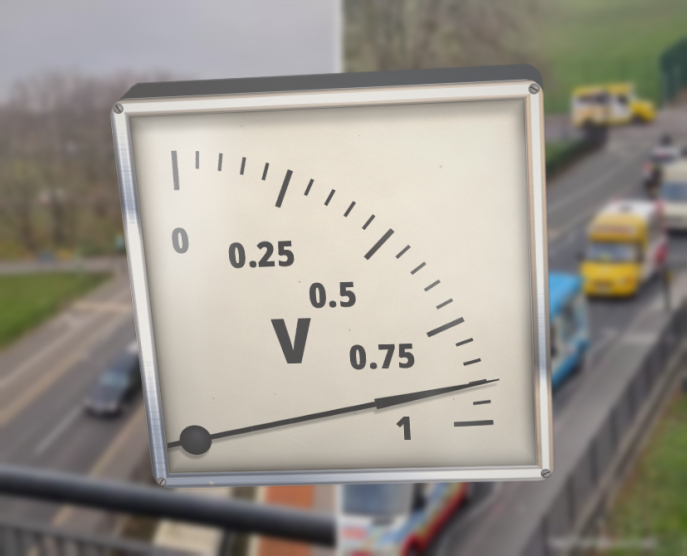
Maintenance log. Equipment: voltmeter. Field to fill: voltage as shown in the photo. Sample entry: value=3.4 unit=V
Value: value=0.9 unit=V
